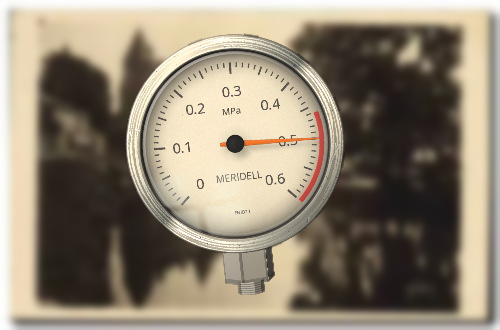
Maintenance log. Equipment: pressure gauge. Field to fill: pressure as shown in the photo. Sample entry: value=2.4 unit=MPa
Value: value=0.5 unit=MPa
